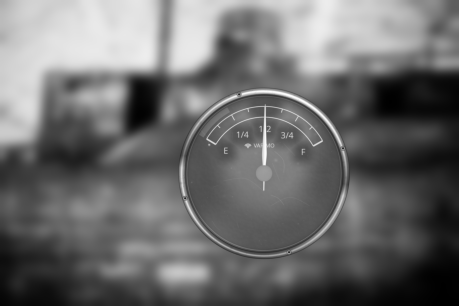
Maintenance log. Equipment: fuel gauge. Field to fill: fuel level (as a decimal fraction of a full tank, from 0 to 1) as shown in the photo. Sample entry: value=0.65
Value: value=0.5
